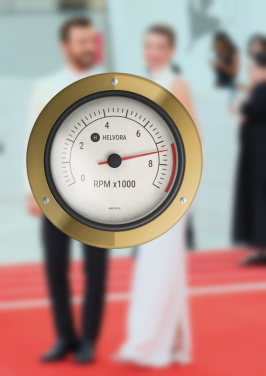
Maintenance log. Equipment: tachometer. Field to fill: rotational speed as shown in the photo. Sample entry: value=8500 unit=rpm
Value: value=7400 unit=rpm
